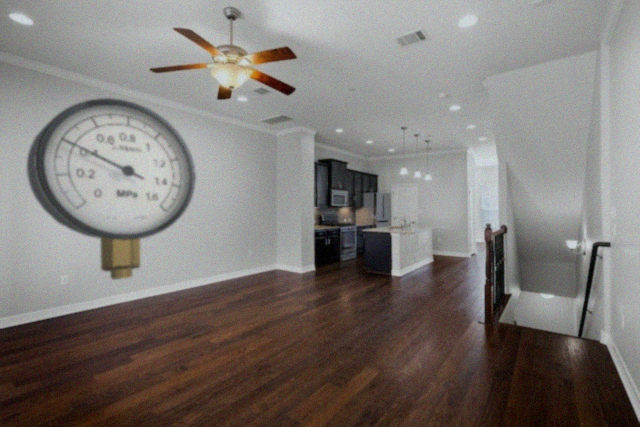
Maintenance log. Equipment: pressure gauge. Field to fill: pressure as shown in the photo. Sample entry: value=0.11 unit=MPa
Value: value=0.4 unit=MPa
